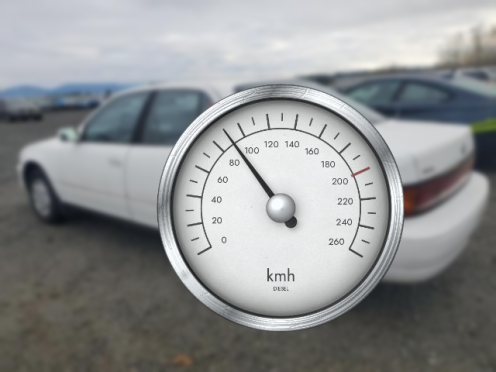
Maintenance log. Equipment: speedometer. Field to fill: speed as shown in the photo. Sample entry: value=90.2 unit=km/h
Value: value=90 unit=km/h
